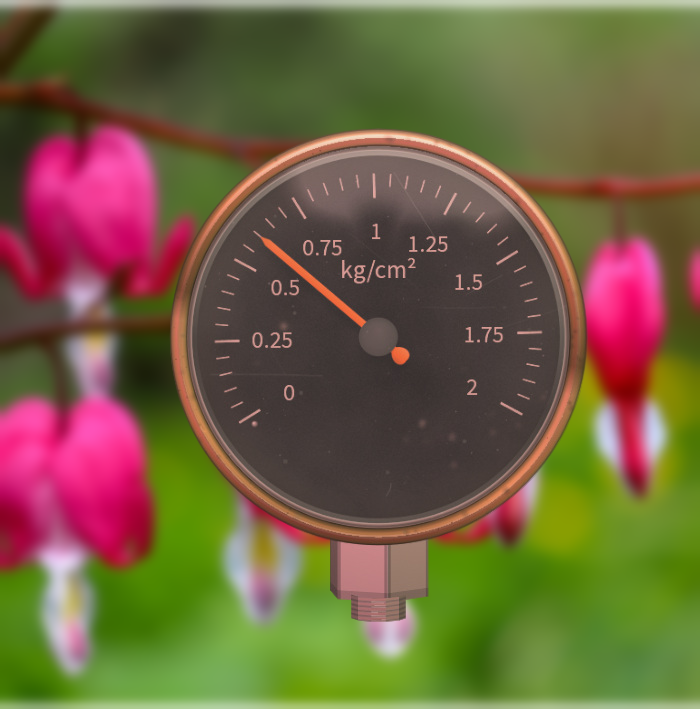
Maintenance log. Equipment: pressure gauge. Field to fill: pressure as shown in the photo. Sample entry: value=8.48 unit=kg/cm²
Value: value=0.6 unit=kg/cm²
